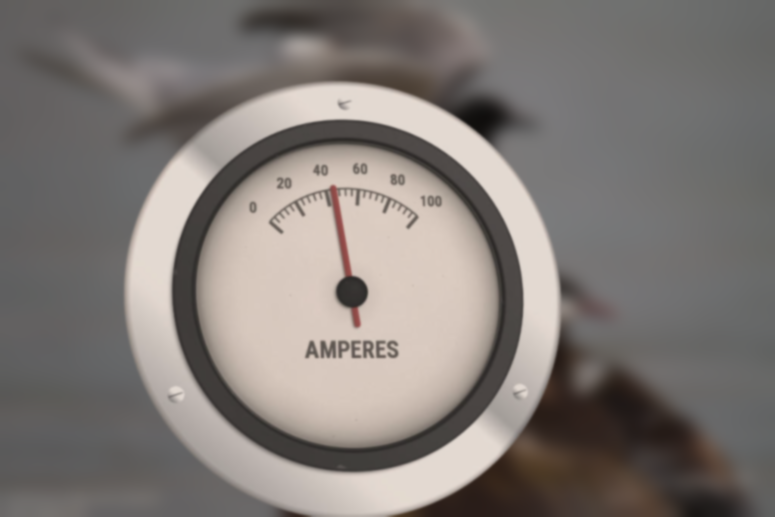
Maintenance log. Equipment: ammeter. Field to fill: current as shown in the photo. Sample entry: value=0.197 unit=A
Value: value=44 unit=A
